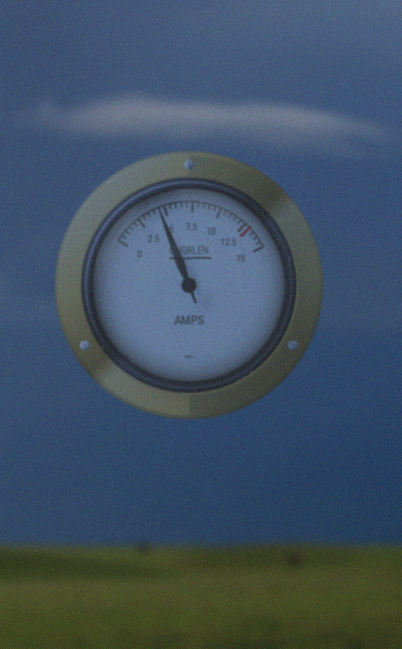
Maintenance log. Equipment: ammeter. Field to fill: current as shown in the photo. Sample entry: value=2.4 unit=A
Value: value=4.5 unit=A
